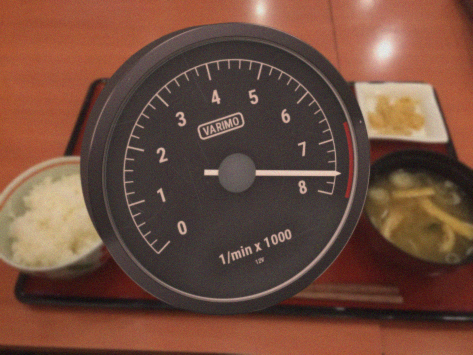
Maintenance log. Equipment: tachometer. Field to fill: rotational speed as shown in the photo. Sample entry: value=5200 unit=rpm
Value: value=7600 unit=rpm
